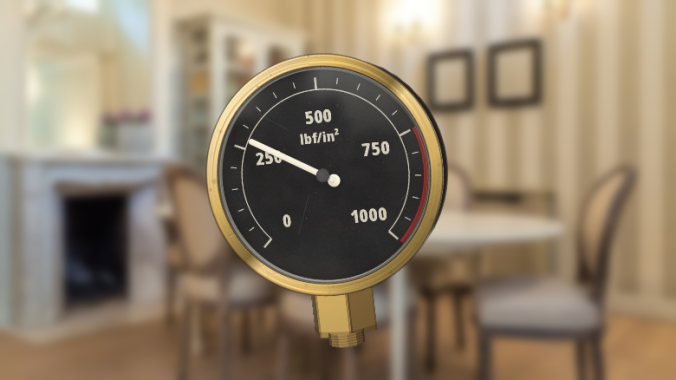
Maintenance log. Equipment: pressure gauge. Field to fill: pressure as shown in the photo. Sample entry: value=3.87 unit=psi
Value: value=275 unit=psi
